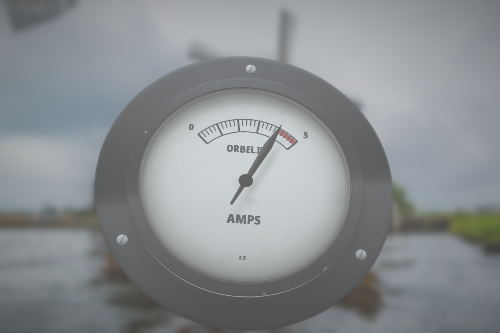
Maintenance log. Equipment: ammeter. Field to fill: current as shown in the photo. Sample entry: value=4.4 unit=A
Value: value=4 unit=A
